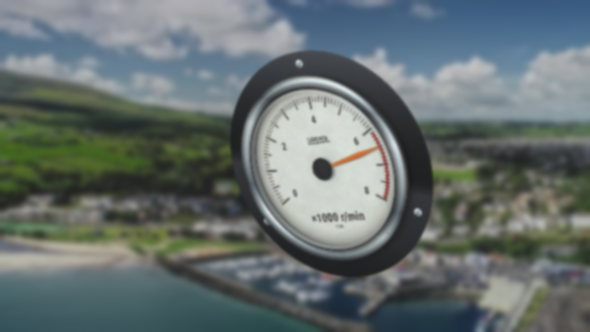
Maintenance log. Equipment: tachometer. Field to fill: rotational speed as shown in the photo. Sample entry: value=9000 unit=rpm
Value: value=6500 unit=rpm
